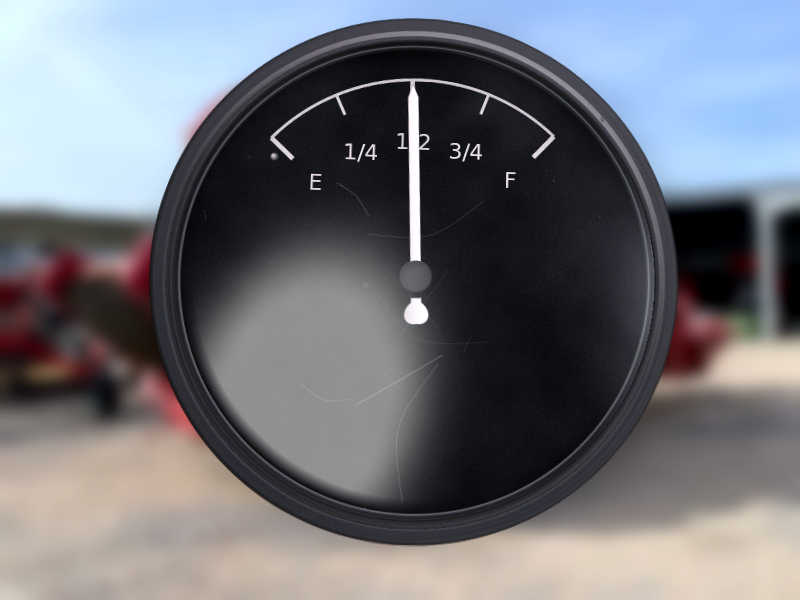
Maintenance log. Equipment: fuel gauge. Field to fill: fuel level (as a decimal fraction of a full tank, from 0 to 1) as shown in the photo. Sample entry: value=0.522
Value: value=0.5
